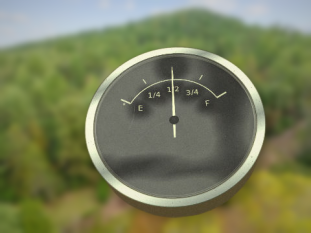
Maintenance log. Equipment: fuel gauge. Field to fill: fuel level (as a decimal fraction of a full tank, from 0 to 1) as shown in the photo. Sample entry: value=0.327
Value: value=0.5
